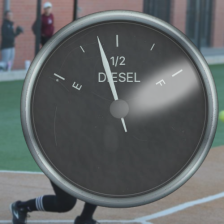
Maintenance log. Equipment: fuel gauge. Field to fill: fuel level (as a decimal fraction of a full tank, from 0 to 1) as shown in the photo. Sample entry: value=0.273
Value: value=0.375
